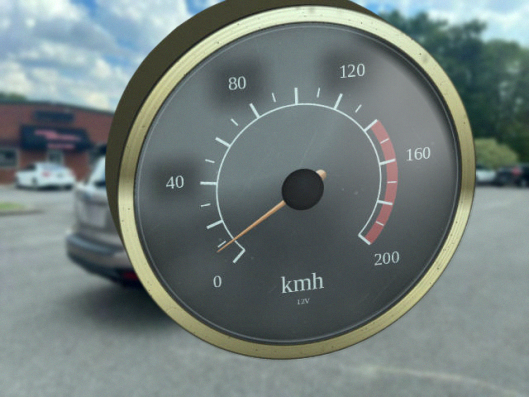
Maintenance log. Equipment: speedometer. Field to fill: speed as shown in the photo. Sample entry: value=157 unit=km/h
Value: value=10 unit=km/h
